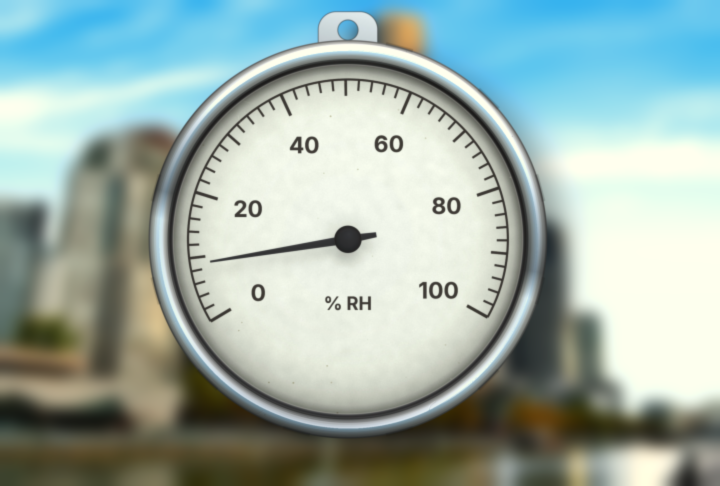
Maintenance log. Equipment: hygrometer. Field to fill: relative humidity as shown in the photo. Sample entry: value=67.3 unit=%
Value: value=9 unit=%
